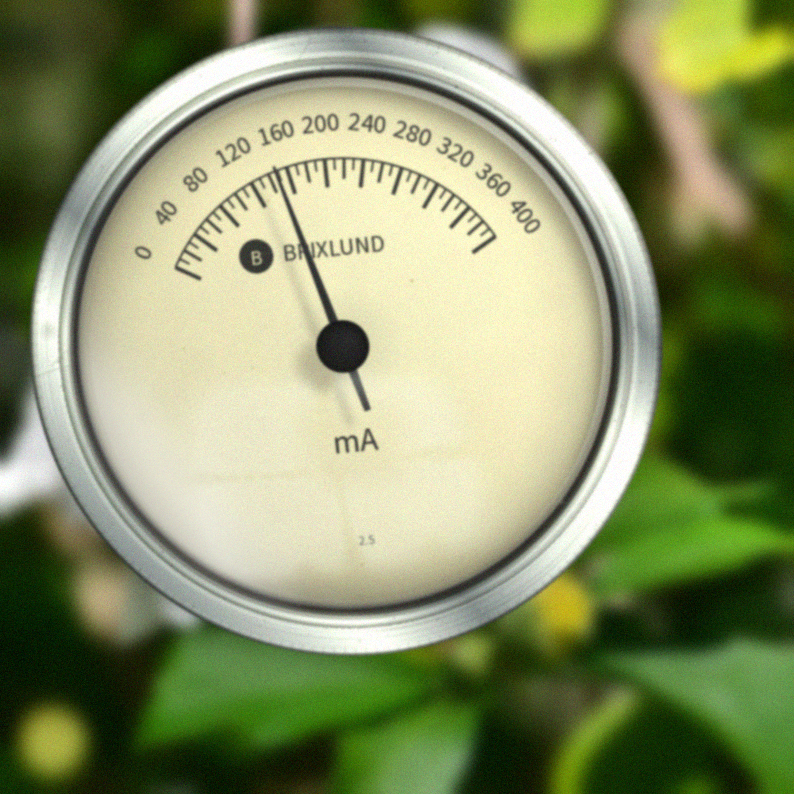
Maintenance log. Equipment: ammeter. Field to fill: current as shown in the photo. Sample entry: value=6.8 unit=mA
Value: value=150 unit=mA
